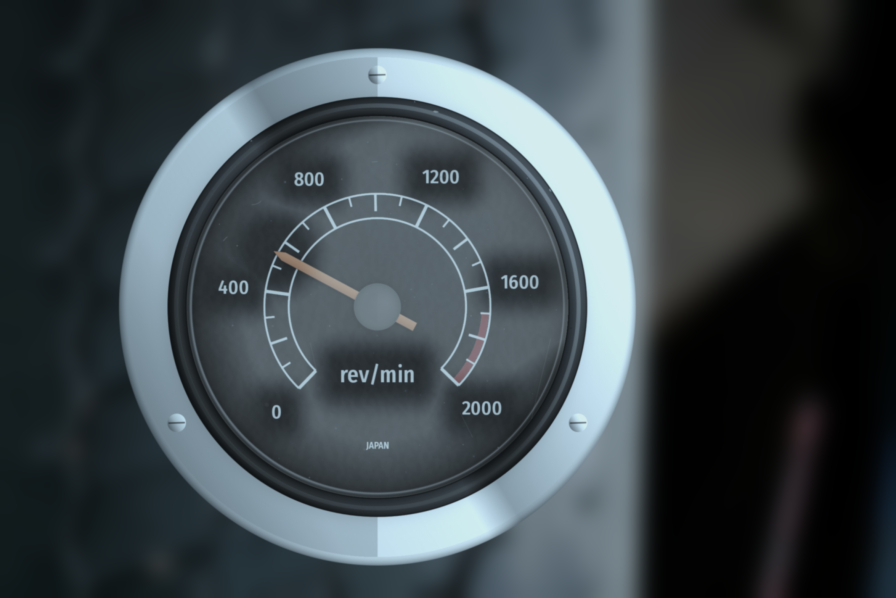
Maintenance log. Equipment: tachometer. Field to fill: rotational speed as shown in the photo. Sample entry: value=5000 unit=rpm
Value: value=550 unit=rpm
